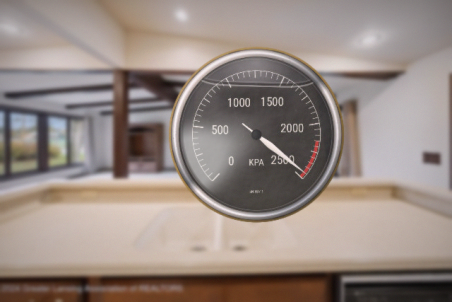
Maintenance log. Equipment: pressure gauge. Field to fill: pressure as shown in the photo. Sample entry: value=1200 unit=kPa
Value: value=2450 unit=kPa
